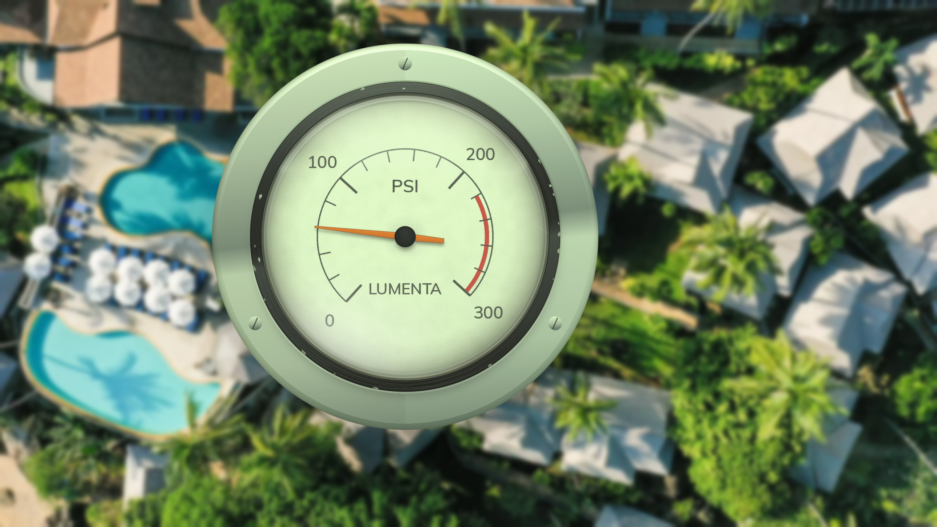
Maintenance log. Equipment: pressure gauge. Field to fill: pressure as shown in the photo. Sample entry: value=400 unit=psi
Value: value=60 unit=psi
